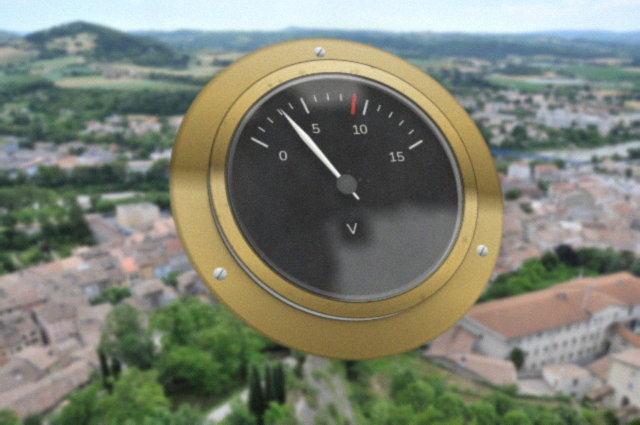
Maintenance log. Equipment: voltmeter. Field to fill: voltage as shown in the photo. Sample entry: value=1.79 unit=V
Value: value=3 unit=V
